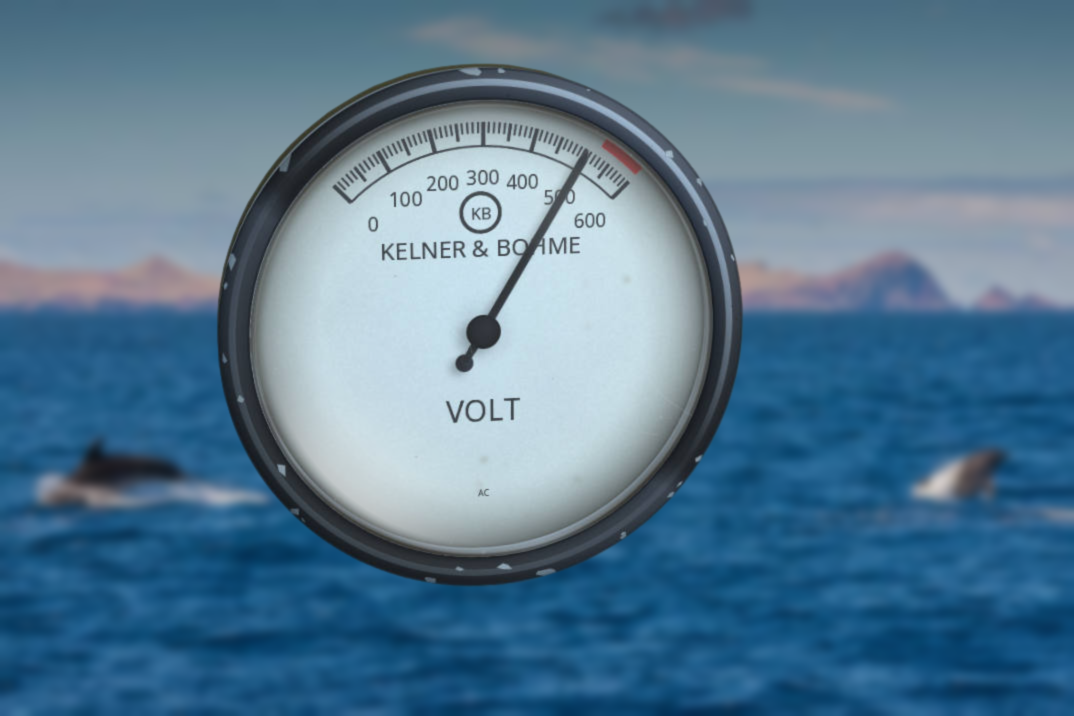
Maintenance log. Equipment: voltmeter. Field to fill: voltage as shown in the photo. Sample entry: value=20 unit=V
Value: value=500 unit=V
